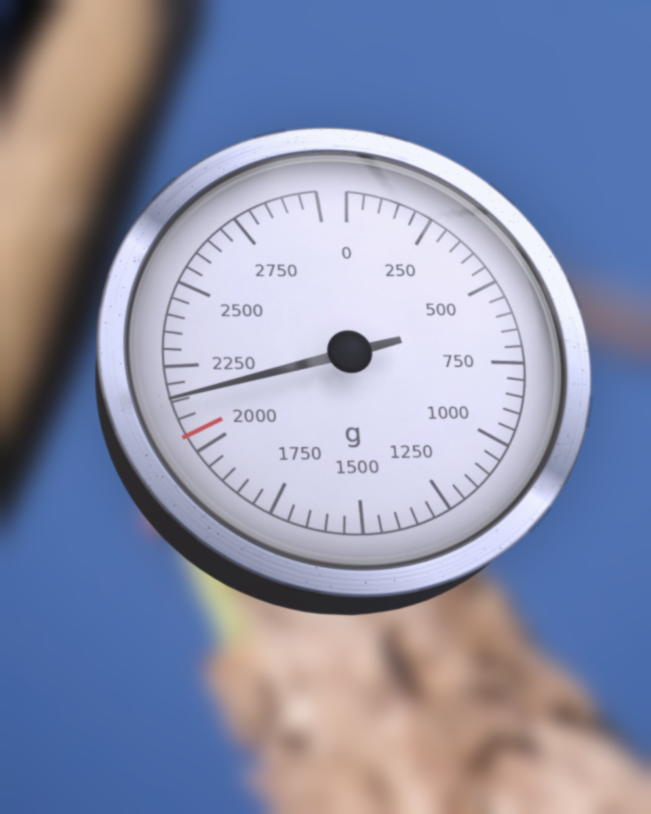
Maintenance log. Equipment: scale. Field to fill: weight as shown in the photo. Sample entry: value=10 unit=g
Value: value=2150 unit=g
